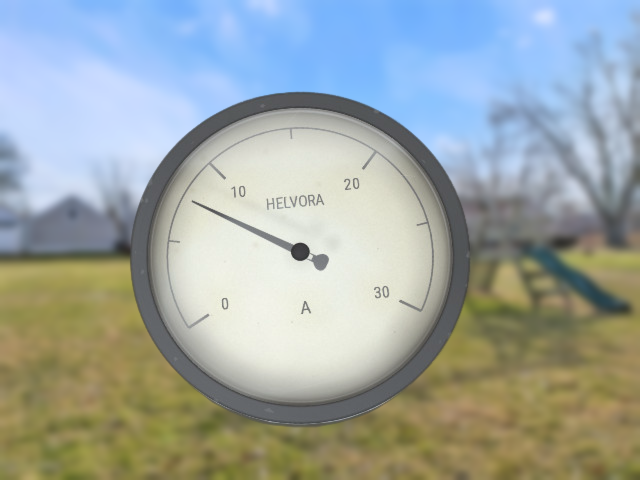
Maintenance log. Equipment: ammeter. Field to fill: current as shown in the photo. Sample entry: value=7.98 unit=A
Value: value=7.5 unit=A
